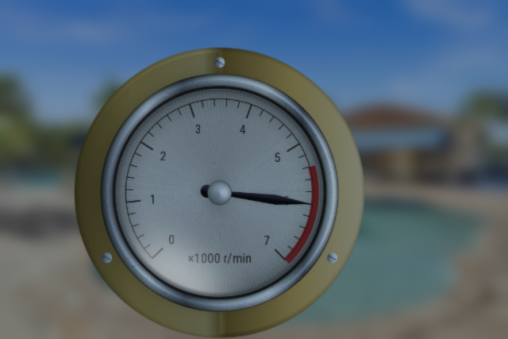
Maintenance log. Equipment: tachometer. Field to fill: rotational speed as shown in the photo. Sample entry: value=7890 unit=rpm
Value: value=6000 unit=rpm
